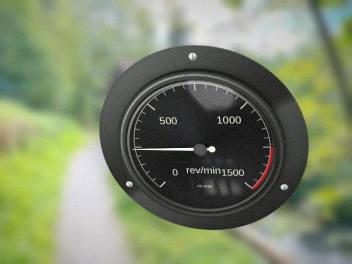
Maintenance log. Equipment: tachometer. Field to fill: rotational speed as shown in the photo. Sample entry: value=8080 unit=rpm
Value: value=250 unit=rpm
